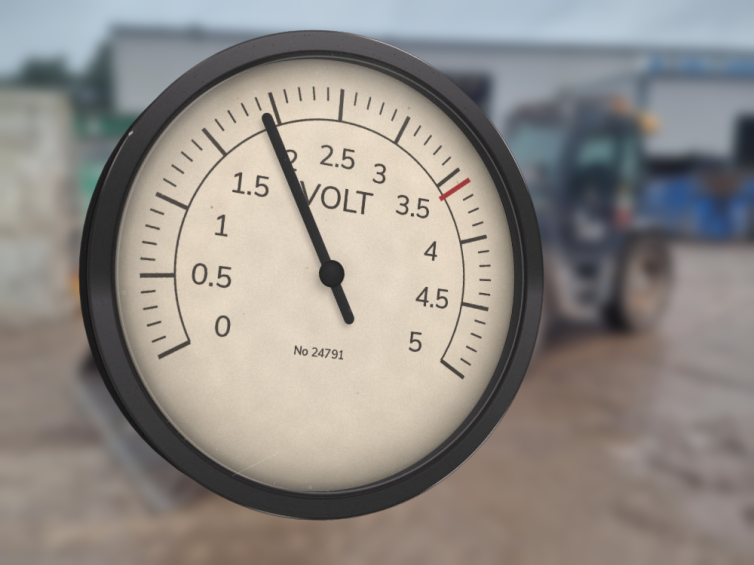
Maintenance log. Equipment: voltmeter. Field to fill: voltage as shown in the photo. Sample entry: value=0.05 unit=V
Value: value=1.9 unit=V
